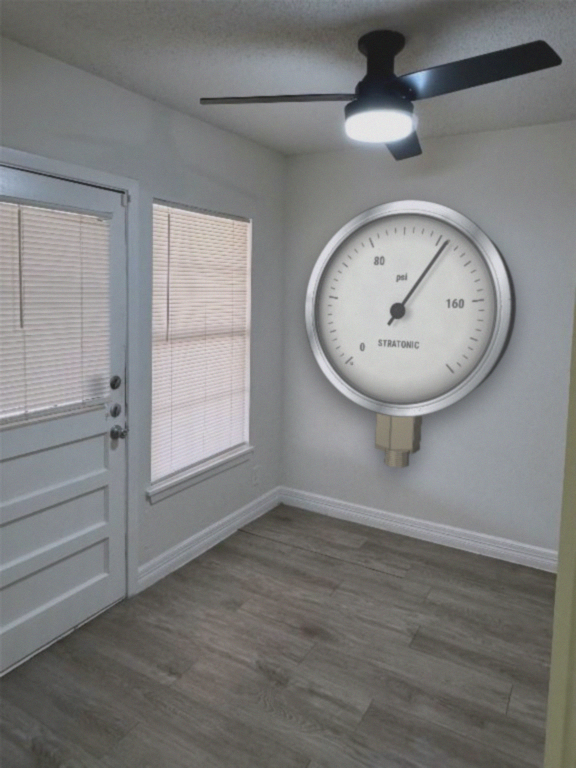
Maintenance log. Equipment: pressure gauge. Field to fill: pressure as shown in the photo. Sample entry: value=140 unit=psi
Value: value=125 unit=psi
